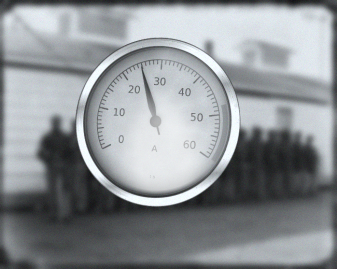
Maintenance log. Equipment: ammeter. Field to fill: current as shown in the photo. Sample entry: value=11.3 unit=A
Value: value=25 unit=A
